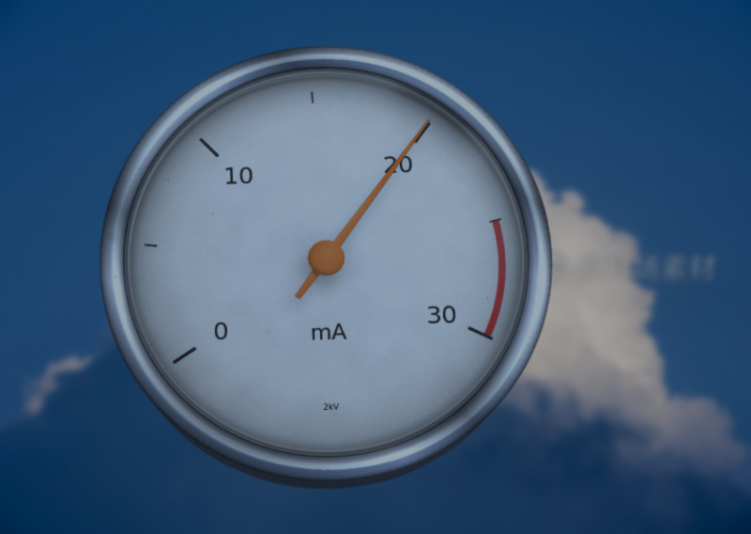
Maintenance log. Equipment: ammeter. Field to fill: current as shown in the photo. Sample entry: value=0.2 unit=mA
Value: value=20 unit=mA
